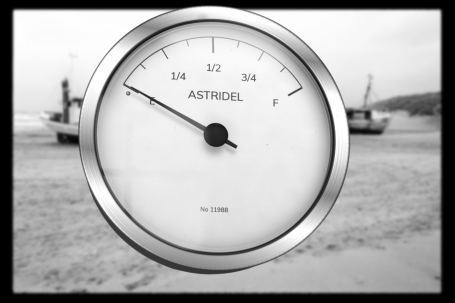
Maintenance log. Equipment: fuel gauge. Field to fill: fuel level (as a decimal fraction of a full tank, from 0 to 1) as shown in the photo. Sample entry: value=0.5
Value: value=0
